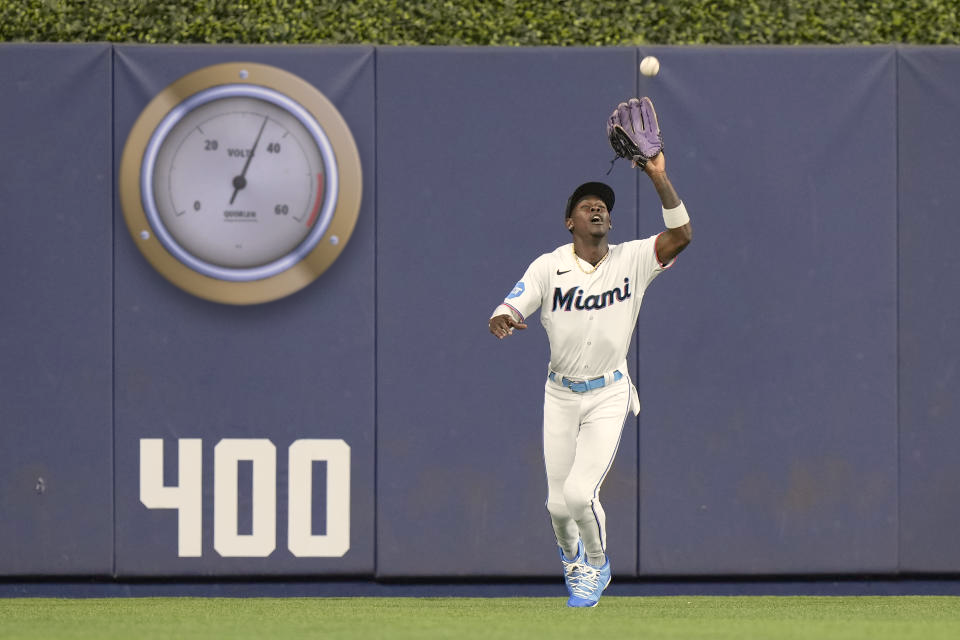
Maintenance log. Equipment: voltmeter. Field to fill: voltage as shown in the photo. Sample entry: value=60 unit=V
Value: value=35 unit=V
